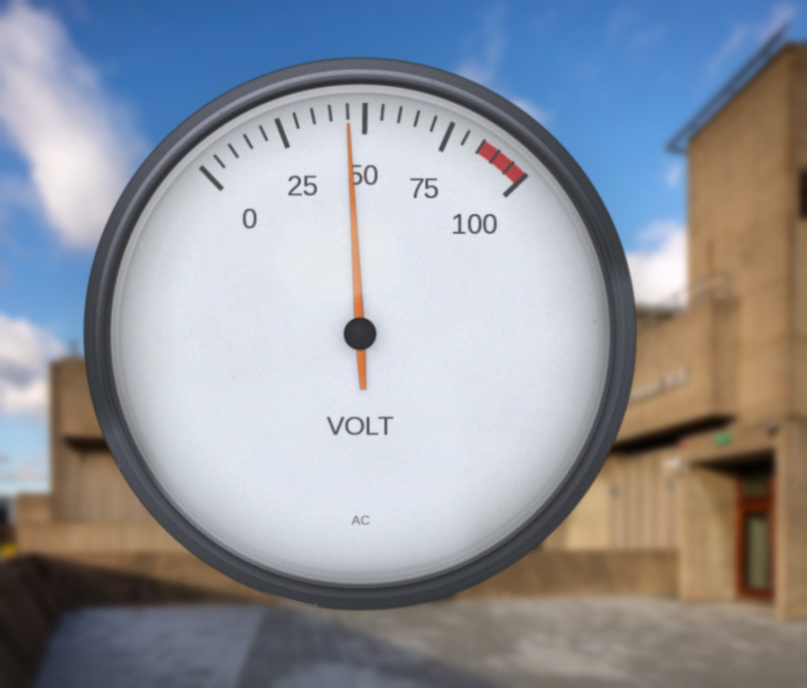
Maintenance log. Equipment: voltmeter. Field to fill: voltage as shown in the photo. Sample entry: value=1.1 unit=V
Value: value=45 unit=V
